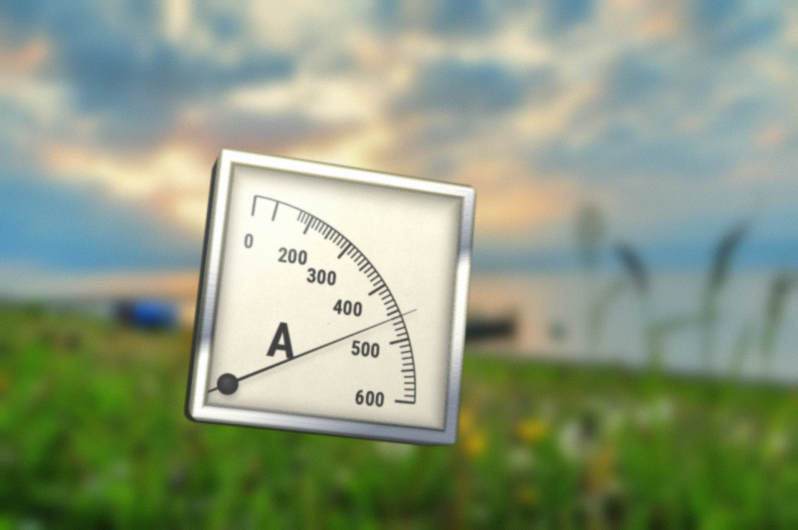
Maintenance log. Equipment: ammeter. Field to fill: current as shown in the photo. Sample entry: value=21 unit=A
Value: value=460 unit=A
